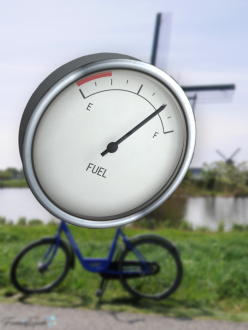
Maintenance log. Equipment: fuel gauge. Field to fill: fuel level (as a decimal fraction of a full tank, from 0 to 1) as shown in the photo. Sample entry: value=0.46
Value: value=0.75
